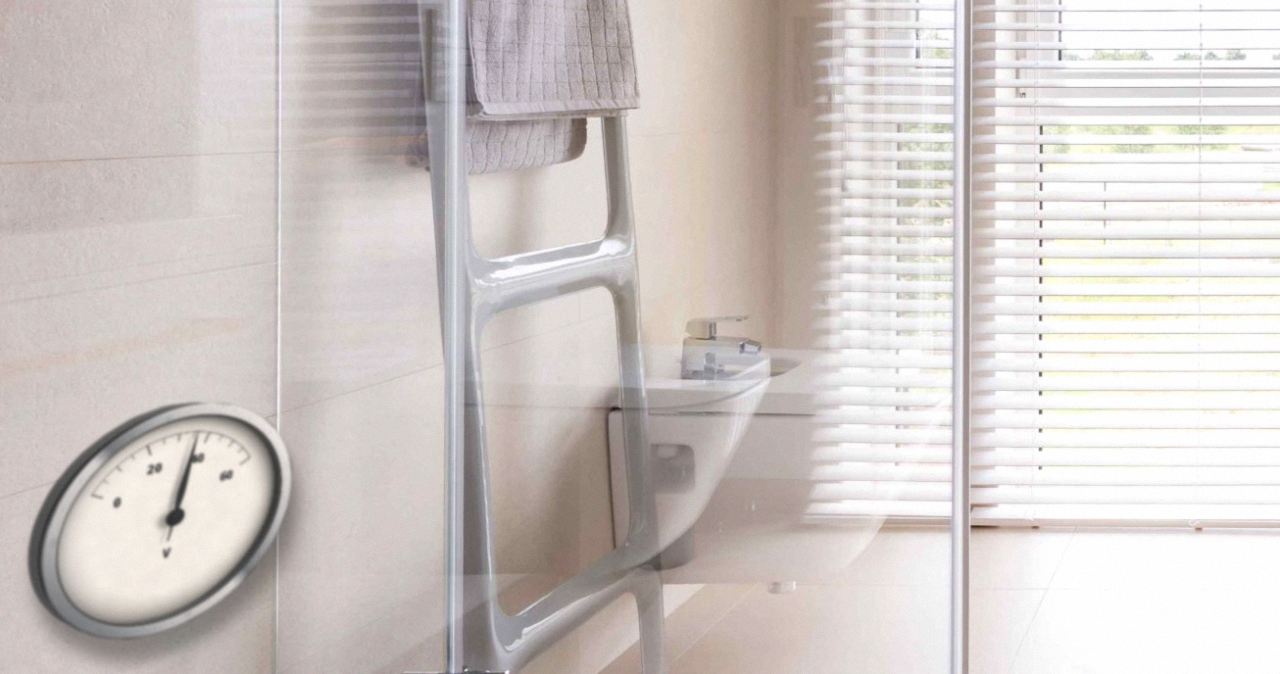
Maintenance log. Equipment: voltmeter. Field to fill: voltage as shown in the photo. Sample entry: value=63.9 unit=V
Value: value=35 unit=V
